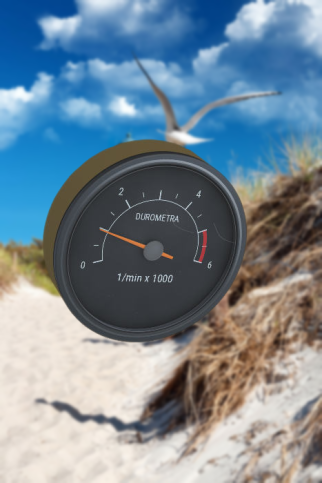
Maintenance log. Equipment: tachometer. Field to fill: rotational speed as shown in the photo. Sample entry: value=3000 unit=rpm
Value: value=1000 unit=rpm
